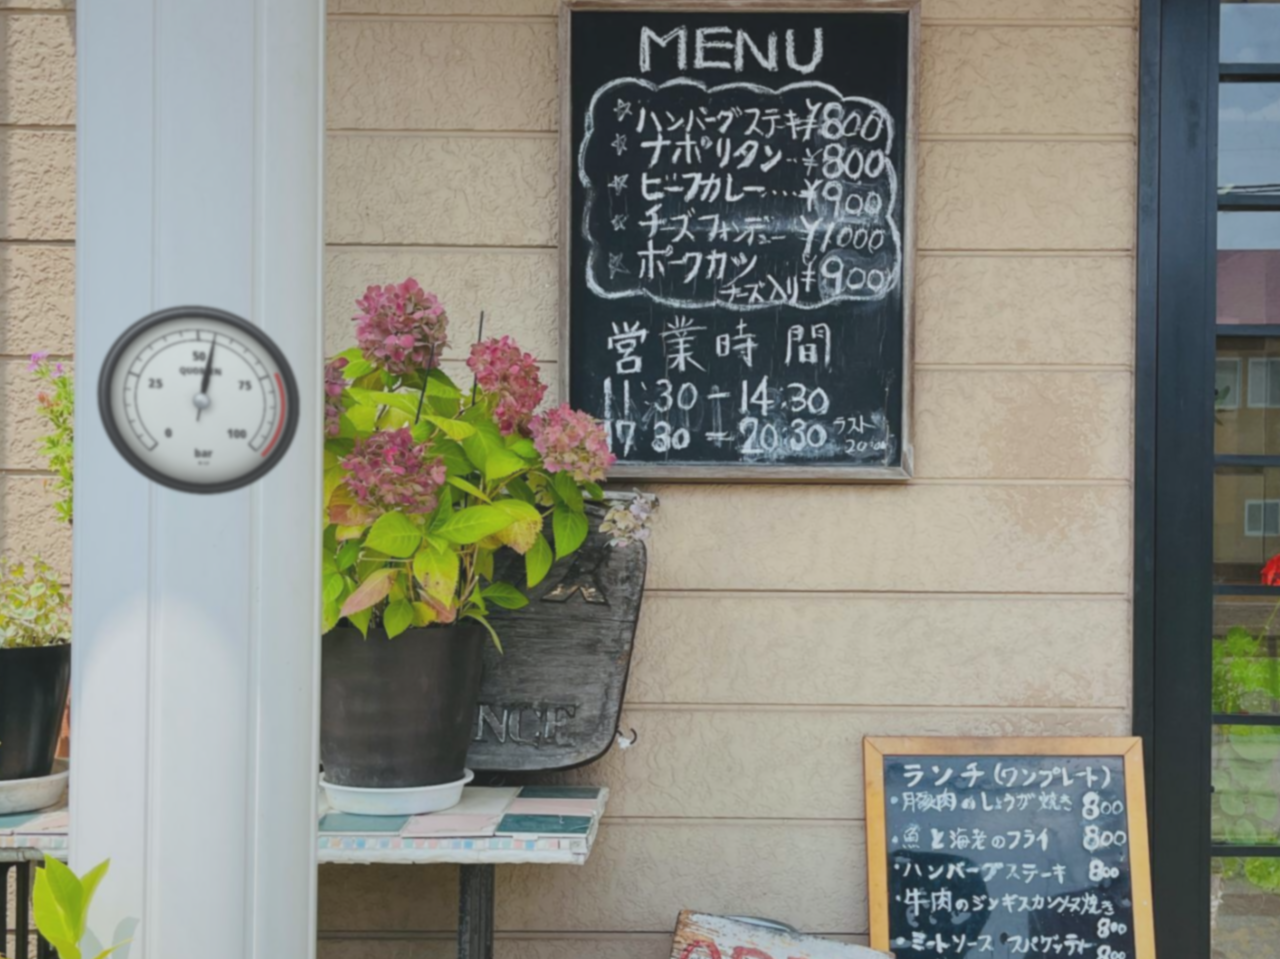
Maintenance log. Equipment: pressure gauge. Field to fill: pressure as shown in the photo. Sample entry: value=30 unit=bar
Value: value=55 unit=bar
